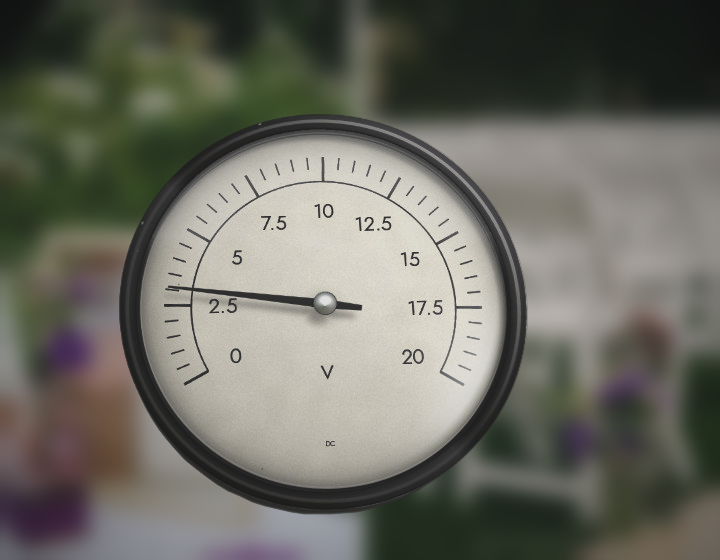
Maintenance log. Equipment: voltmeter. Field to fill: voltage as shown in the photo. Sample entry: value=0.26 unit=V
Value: value=3 unit=V
